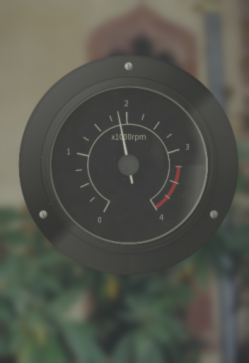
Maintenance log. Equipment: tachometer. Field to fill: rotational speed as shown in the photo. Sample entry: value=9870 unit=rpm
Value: value=1875 unit=rpm
